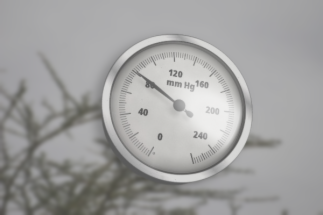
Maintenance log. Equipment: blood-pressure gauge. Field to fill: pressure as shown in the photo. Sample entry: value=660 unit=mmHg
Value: value=80 unit=mmHg
